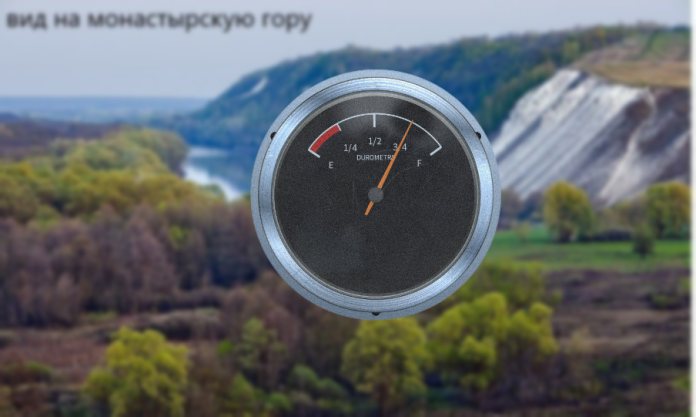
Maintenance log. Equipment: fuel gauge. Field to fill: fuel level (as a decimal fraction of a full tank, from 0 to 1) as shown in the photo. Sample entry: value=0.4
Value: value=0.75
